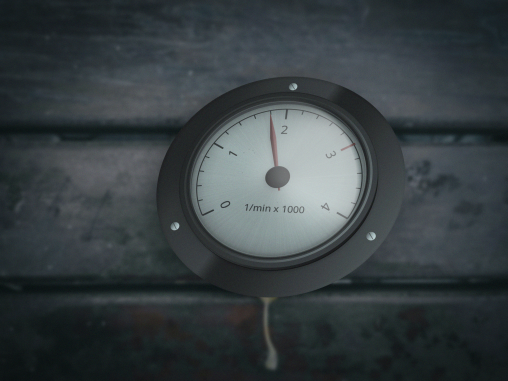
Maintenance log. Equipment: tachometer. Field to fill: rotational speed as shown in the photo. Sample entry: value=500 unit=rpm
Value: value=1800 unit=rpm
